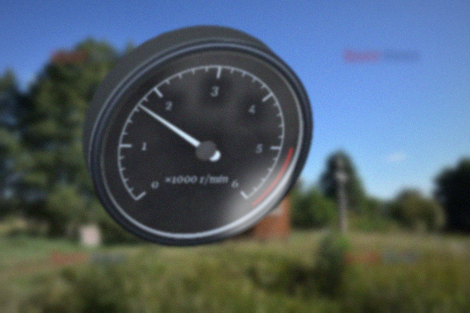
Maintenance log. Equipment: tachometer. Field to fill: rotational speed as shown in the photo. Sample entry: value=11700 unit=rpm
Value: value=1700 unit=rpm
